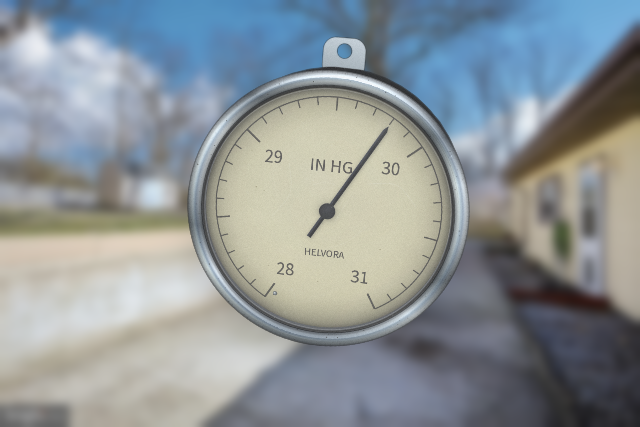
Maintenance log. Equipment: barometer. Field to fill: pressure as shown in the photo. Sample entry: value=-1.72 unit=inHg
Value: value=29.8 unit=inHg
